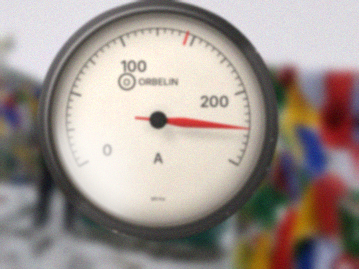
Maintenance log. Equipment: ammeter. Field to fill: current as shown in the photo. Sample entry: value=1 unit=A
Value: value=225 unit=A
